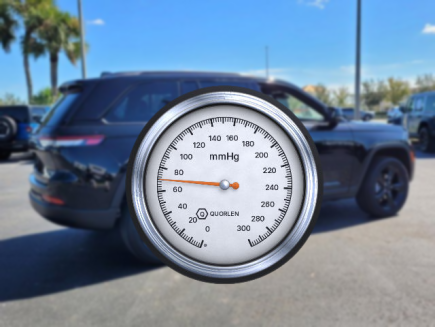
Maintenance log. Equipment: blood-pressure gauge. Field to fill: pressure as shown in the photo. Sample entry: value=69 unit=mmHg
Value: value=70 unit=mmHg
